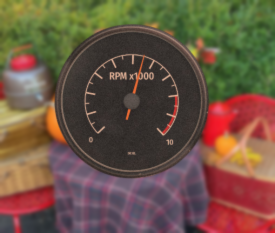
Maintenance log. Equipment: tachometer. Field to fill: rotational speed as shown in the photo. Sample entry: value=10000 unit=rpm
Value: value=5500 unit=rpm
